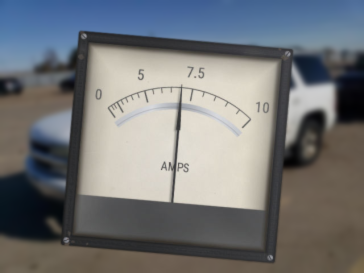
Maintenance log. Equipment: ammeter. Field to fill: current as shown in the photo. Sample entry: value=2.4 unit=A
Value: value=7 unit=A
